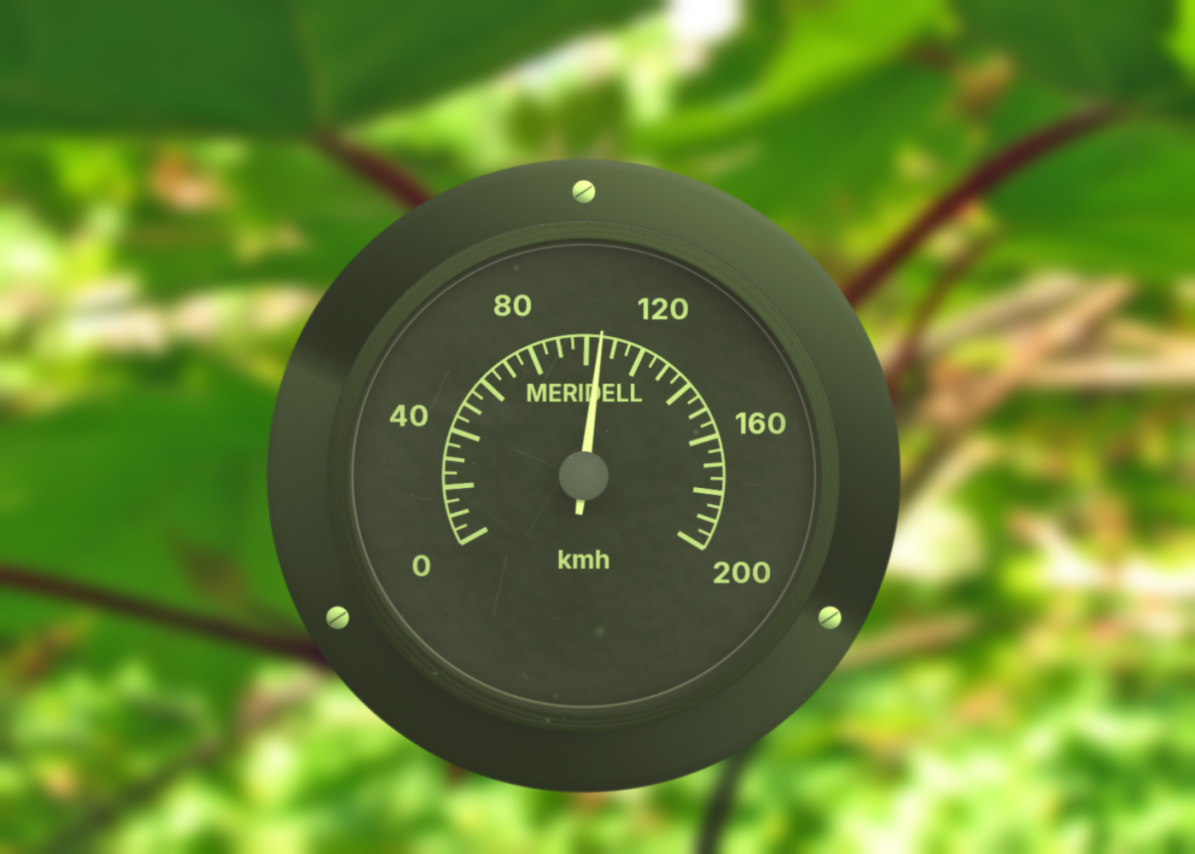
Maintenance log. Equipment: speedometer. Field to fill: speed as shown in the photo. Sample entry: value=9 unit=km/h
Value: value=105 unit=km/h
